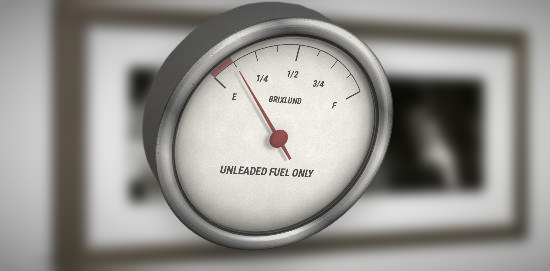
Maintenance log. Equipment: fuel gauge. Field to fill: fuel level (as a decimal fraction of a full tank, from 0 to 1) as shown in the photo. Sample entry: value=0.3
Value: value=0.125
